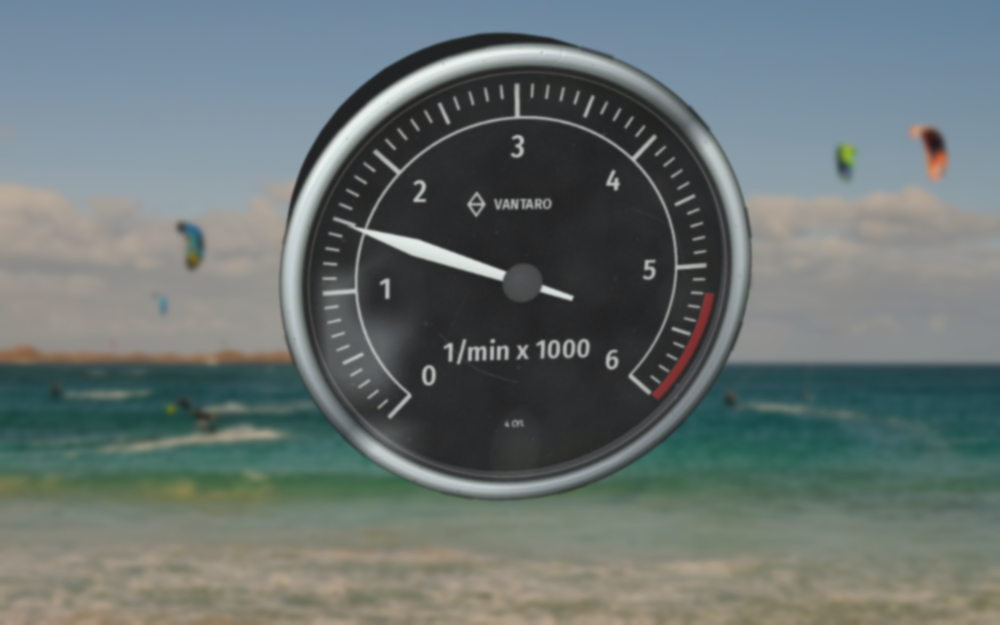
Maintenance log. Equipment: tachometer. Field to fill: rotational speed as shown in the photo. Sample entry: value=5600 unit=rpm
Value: value=1500 unit=rpm
